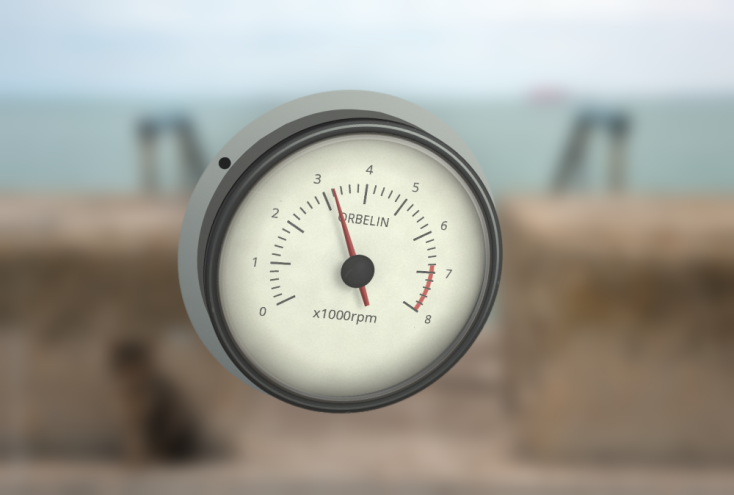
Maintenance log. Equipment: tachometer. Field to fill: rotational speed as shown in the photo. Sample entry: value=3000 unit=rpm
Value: value=3200 unit=rpm
